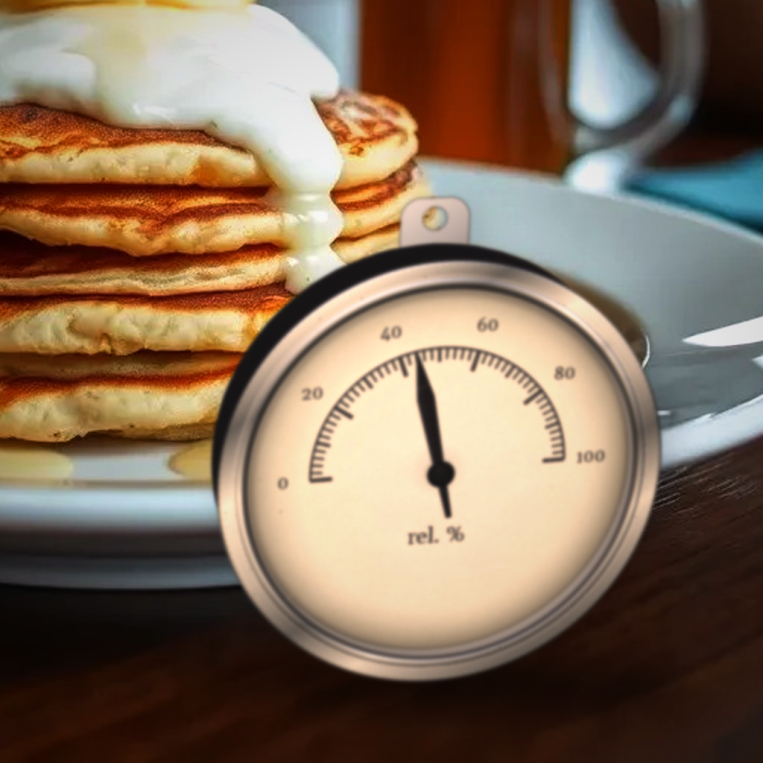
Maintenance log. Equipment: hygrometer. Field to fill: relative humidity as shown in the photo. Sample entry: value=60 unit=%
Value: value=44 unit=%
